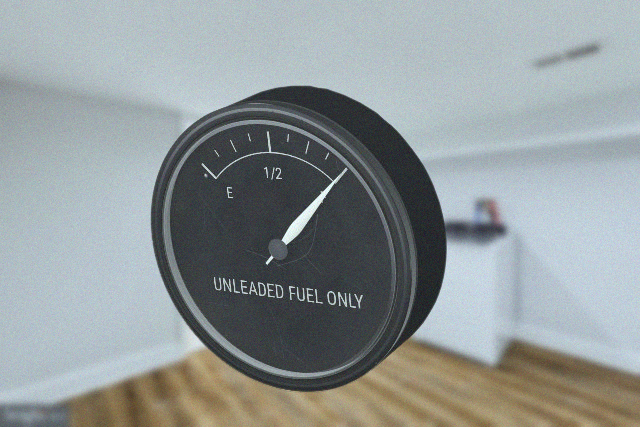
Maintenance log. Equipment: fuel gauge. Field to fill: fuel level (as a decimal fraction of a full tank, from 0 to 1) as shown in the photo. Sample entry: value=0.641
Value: value=1
